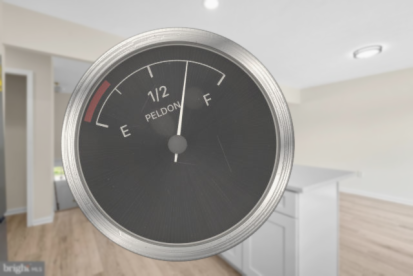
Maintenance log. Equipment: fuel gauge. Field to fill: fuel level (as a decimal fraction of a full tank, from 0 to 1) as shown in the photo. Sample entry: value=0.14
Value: value=0.75
